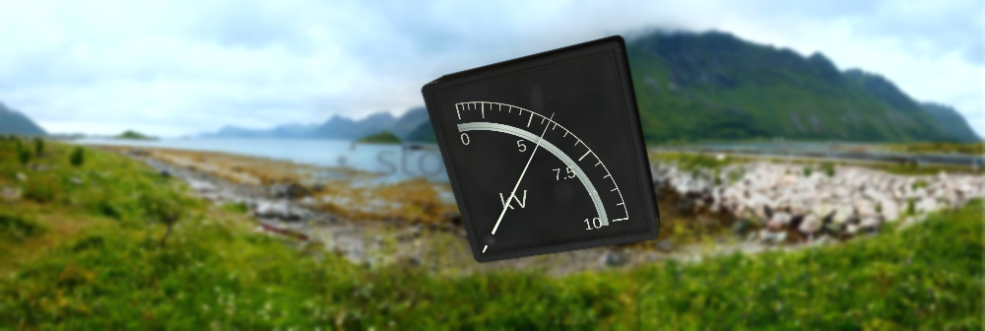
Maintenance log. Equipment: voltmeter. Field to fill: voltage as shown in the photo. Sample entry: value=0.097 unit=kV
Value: value=5.75 unit=kV
